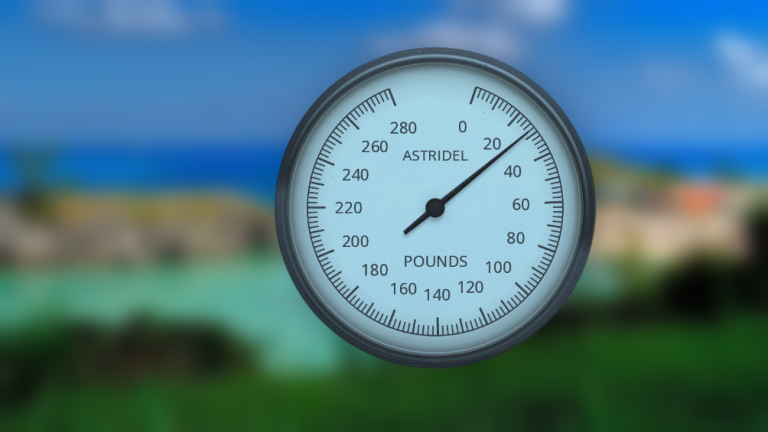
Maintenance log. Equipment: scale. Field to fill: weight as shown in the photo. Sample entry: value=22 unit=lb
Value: value=28 unit=lb
